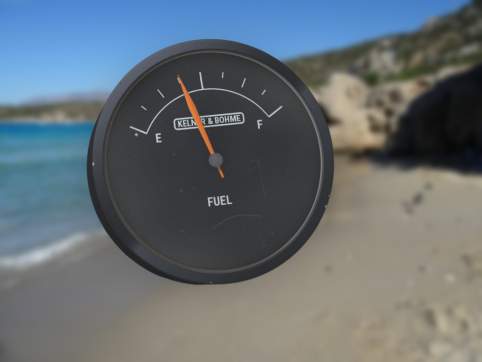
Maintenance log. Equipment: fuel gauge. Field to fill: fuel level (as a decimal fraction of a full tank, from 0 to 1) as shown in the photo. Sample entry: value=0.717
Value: value=0.375
